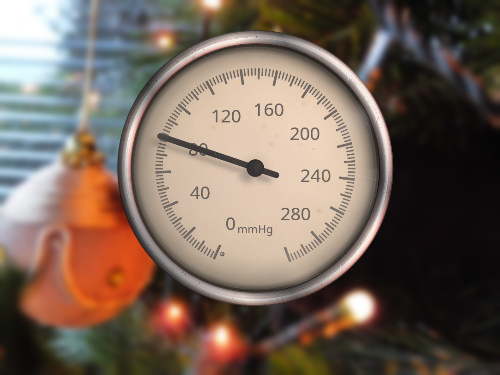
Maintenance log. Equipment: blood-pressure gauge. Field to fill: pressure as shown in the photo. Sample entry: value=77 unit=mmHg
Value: value=80 unit=mmHg
